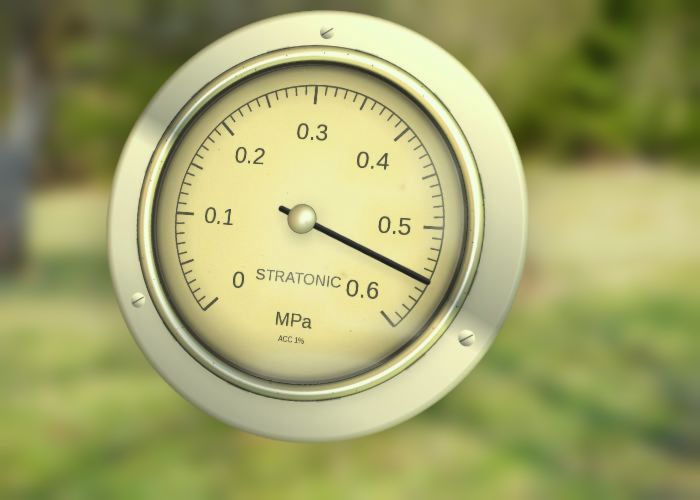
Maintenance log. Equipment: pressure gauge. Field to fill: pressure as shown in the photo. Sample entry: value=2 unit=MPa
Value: value=0.55 unit=MPa
